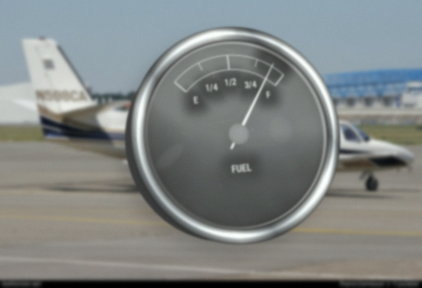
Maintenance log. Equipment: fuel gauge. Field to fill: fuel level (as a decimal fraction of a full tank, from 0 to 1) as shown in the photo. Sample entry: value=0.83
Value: value=0.875
